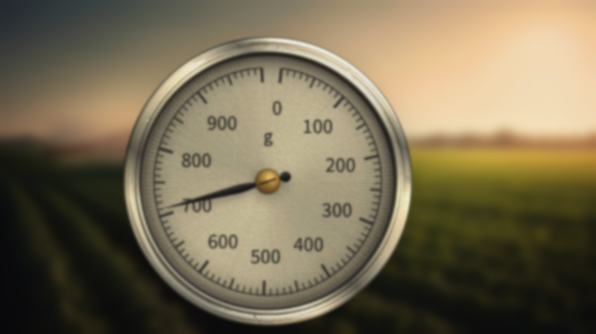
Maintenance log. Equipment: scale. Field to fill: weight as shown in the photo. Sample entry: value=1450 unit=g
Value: value=710 unit=g
